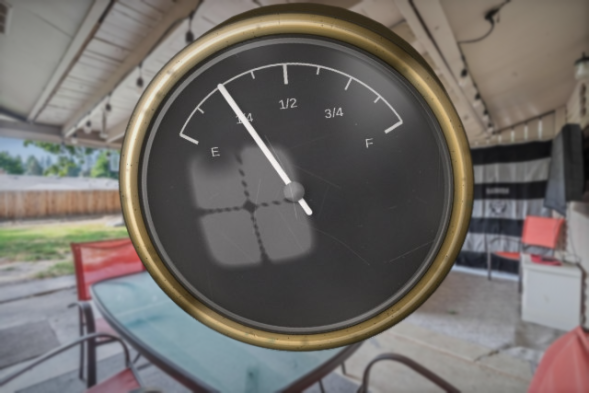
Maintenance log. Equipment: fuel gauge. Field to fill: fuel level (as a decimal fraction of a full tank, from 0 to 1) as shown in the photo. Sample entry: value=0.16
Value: value=0.25
